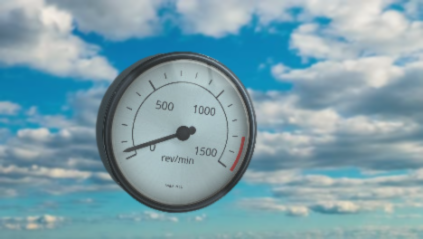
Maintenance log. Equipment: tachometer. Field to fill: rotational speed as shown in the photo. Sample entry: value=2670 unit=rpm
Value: value=50 unit=rpm
